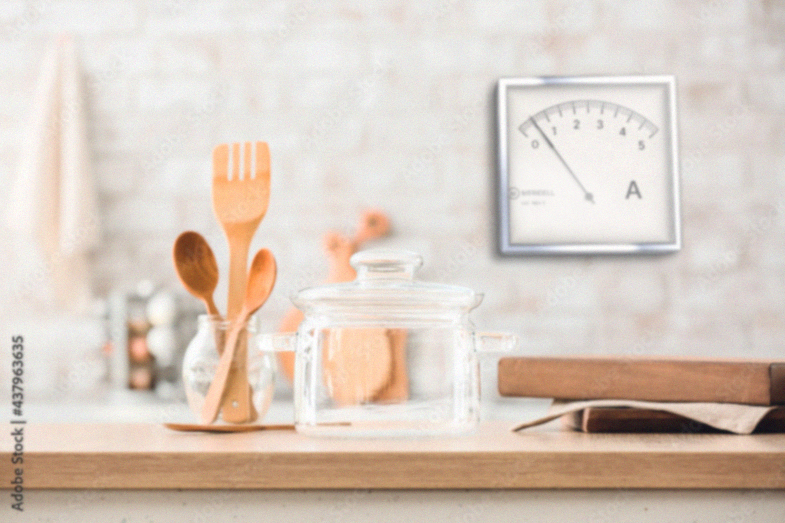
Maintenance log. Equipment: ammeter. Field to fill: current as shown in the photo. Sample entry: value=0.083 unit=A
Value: value=0.5 unit=A
